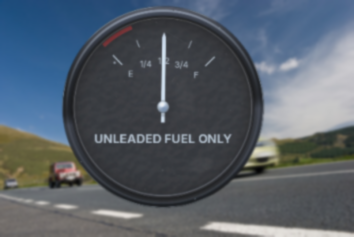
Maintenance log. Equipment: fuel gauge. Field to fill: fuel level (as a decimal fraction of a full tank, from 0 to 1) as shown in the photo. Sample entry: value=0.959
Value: value=0.5
